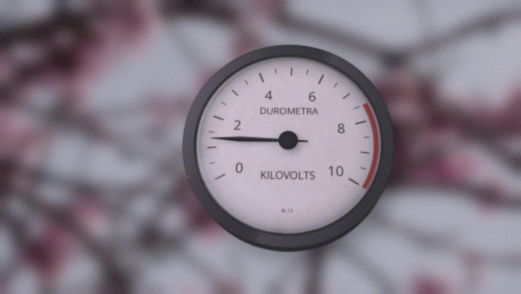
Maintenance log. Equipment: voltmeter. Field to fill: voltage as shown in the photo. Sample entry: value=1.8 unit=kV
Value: value=1.25 unit=kV
